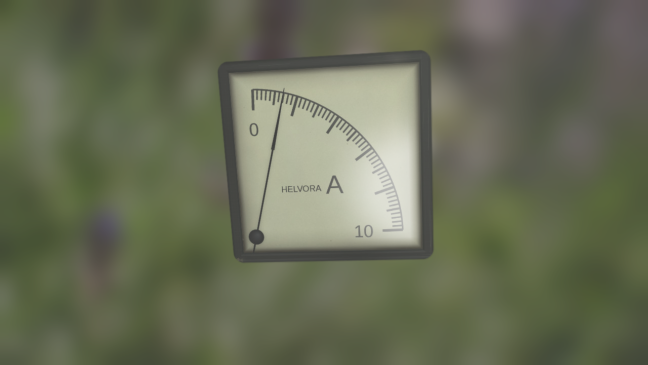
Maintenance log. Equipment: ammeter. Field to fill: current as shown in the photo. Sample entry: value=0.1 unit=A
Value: value=1.4 unit=A
